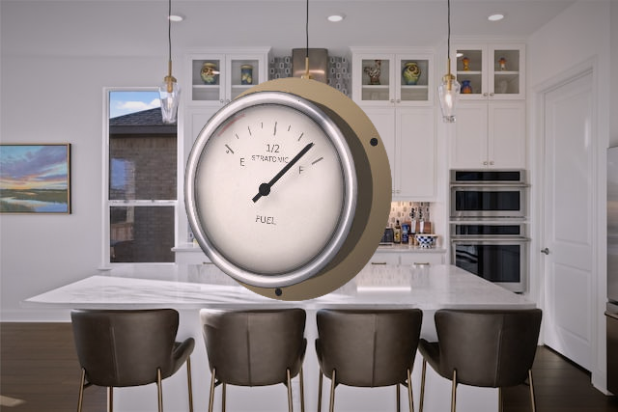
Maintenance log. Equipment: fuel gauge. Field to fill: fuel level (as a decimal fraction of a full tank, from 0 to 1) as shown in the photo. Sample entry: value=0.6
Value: value=0.875
